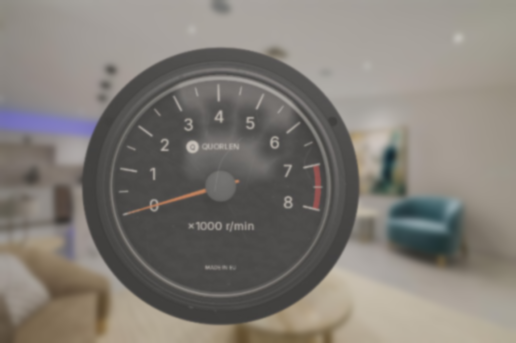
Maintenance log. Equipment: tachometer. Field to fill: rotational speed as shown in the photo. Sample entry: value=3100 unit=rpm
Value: value=0 unit=rpm
